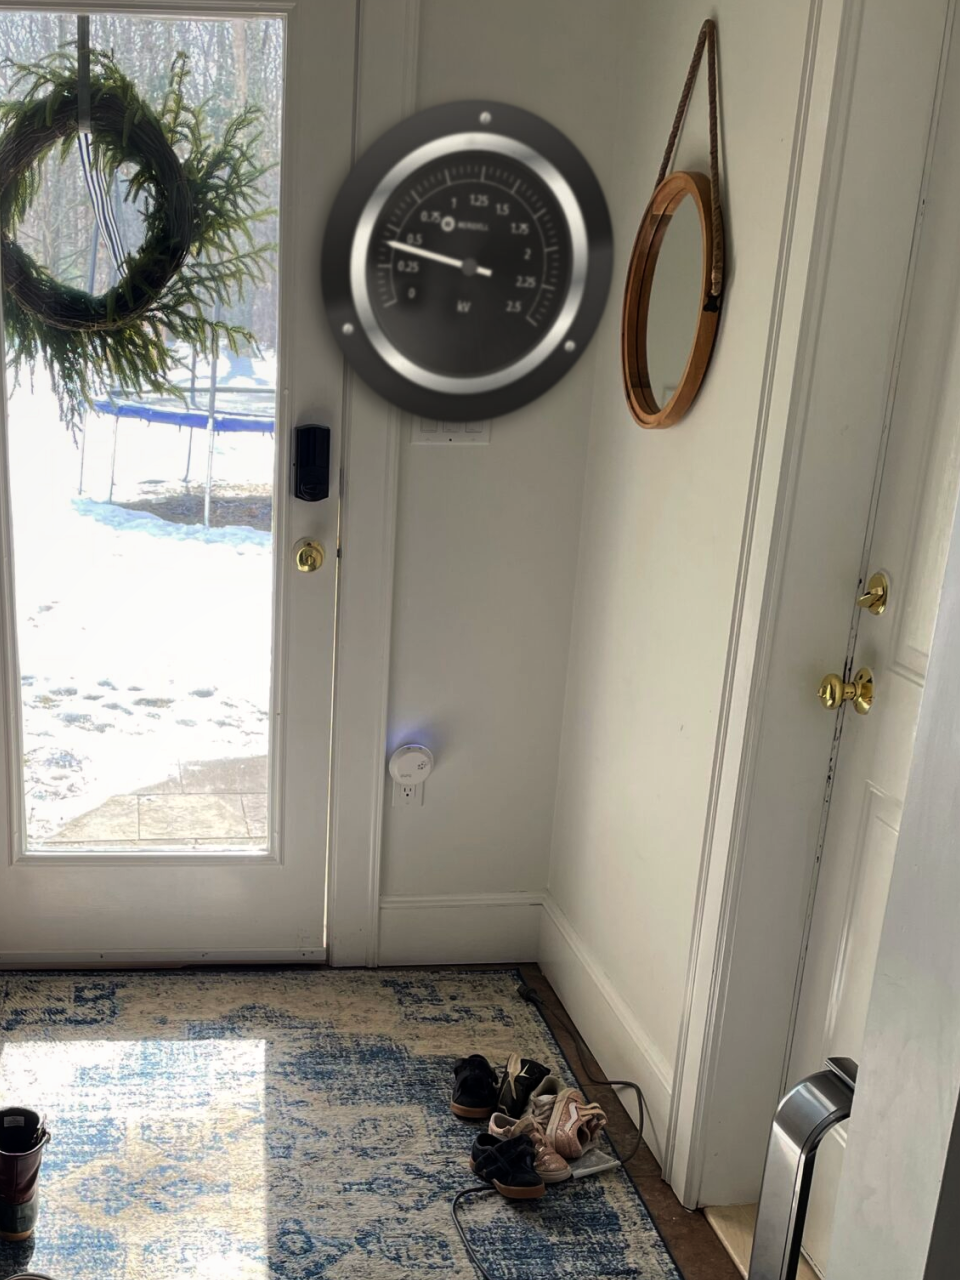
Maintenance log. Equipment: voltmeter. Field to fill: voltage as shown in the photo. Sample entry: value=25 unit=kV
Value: value=0.4 unit=kV
